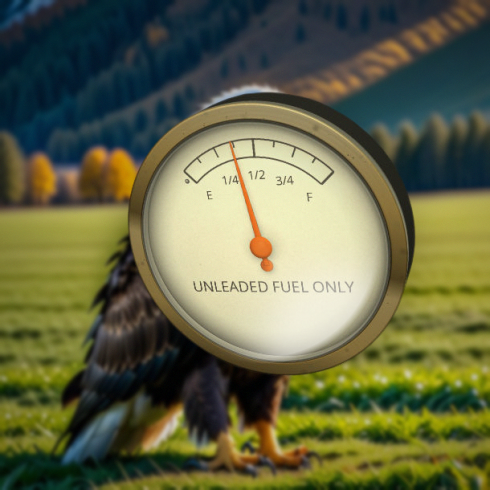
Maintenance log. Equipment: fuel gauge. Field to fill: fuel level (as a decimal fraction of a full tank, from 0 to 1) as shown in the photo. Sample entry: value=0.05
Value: value=0.375
